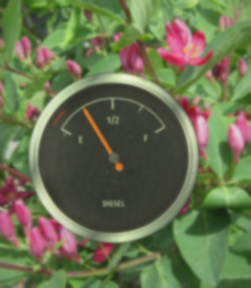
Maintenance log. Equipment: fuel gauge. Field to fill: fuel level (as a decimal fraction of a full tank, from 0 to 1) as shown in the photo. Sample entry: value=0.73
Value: value=0.25
